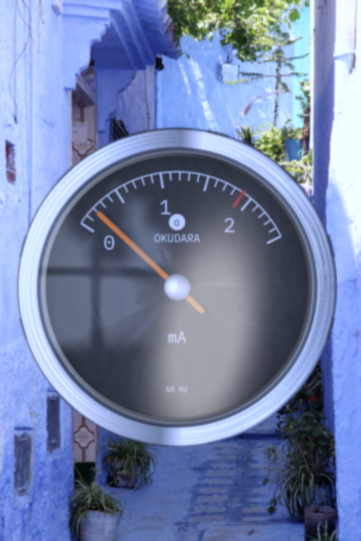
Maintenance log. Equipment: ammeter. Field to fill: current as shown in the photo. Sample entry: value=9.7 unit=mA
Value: value=0.2 unit=mA
